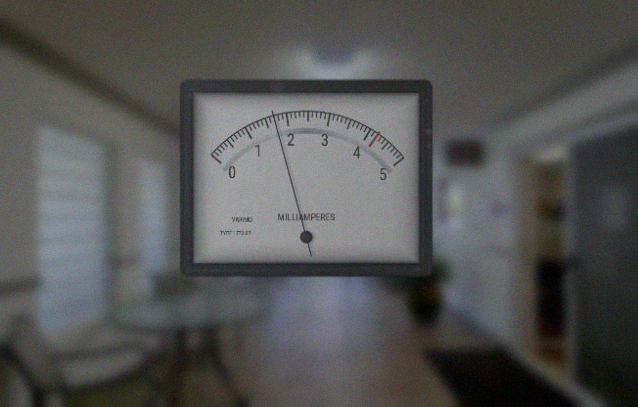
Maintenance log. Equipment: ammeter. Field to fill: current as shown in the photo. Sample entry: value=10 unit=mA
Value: value=1.7 unit=mA
